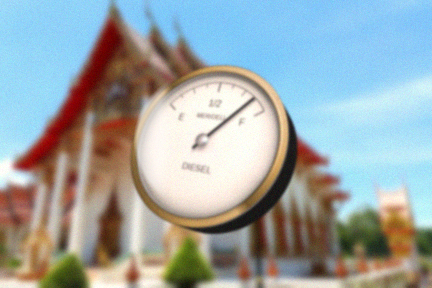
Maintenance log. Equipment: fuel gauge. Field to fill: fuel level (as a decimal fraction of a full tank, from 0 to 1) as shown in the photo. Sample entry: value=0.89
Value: value=0.875
